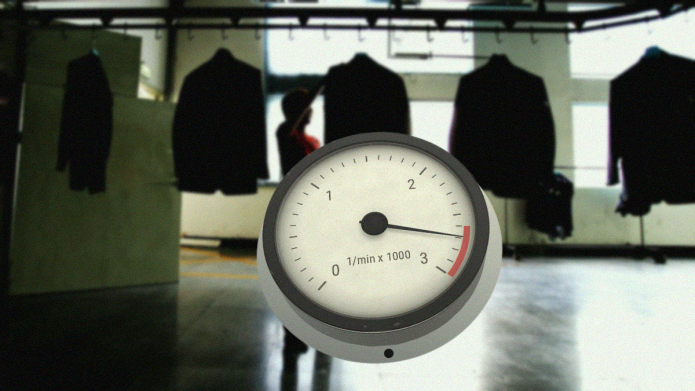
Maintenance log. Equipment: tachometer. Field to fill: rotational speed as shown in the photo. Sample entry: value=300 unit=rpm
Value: value=2700 unit=rpm
